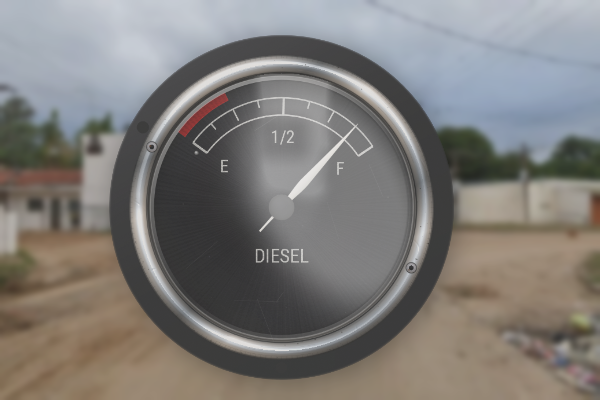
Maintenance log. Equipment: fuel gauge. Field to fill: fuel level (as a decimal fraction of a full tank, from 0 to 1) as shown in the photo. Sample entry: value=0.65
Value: value=0.875
